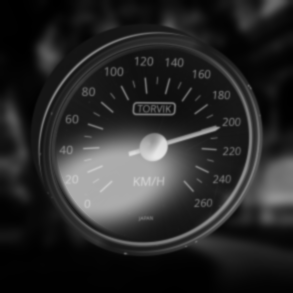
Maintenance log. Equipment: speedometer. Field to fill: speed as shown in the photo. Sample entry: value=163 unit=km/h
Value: value=200 unit=km/h
